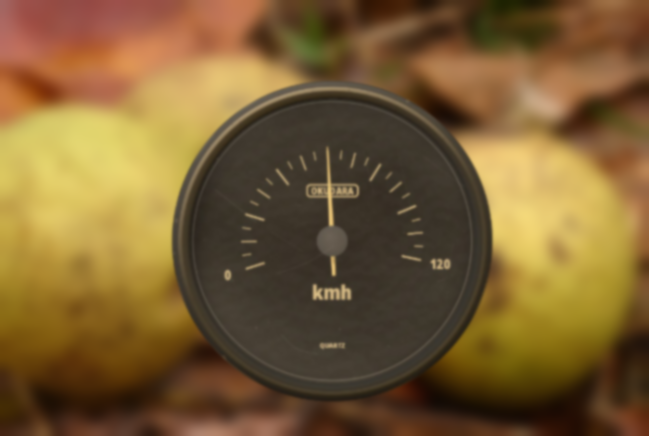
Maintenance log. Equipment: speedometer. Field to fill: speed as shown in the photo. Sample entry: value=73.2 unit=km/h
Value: value=60 unit=km/h
